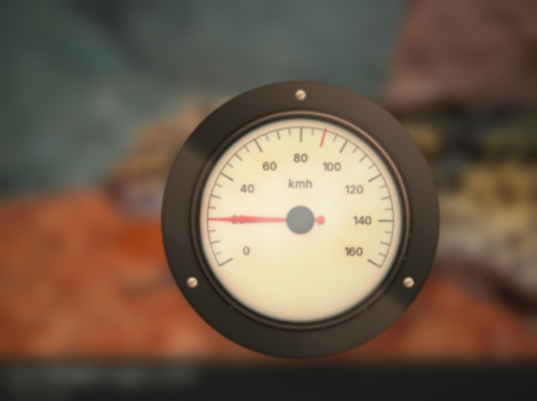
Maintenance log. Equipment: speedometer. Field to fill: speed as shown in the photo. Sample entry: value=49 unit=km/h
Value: value=20 unit=km/h
